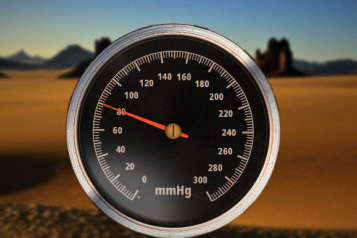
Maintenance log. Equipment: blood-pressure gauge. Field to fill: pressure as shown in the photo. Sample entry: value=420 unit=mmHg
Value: value=80 unit=mmHg
